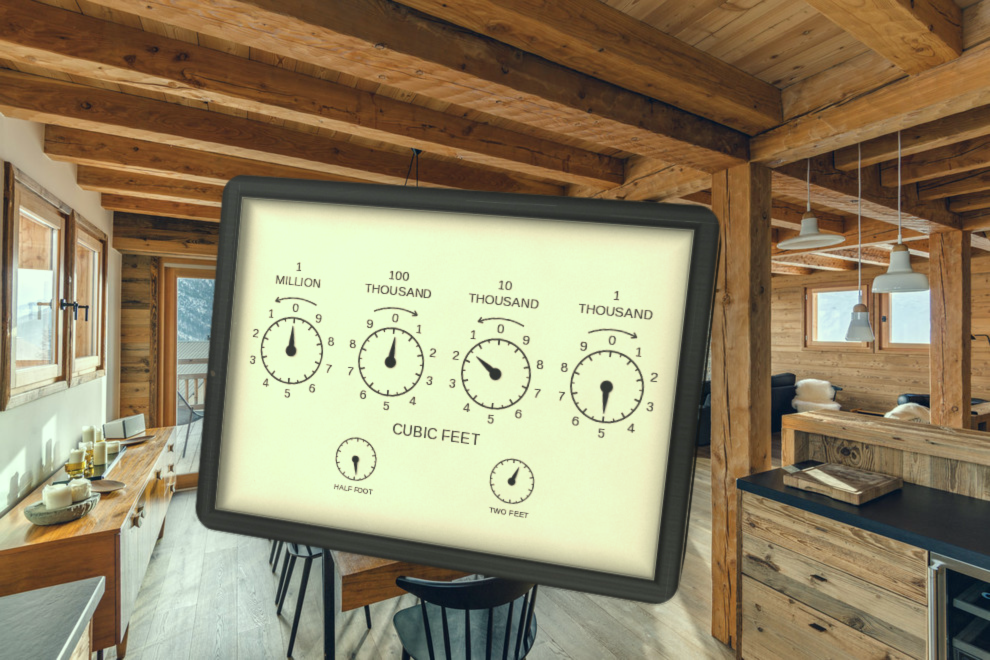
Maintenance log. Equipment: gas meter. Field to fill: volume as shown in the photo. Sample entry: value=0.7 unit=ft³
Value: value=1500 unit=ft³
